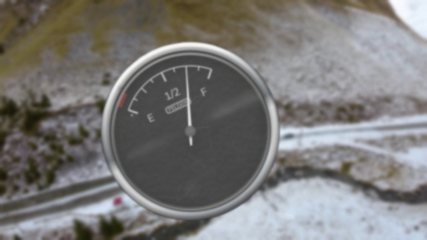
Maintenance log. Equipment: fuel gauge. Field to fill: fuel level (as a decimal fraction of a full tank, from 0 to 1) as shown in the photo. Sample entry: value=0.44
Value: value=0.75
